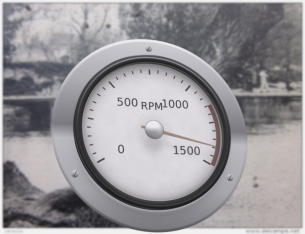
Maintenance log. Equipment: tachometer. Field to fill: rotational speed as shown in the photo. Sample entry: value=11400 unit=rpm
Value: value=1400 unit=rpm
